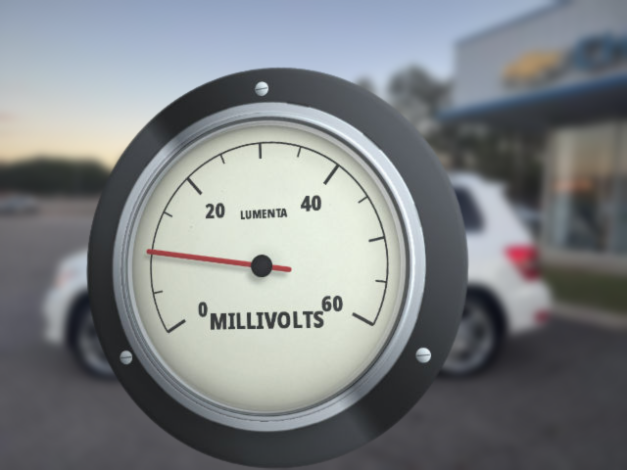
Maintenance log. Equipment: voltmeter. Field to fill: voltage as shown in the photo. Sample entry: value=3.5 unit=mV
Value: value=10 unit=mV
